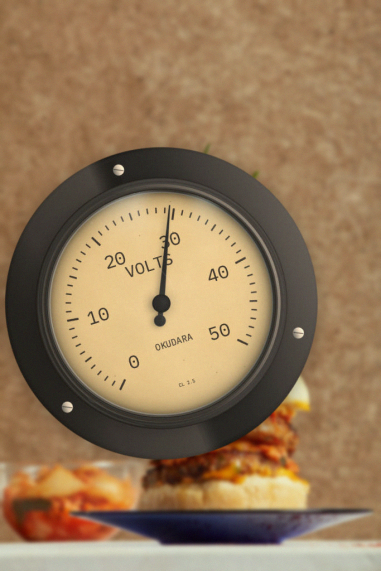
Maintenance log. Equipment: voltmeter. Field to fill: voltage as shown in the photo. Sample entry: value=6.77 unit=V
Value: value=29.5 unit=V
